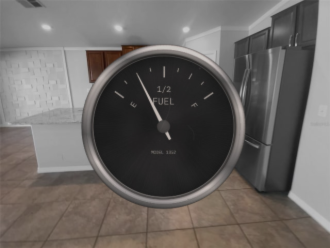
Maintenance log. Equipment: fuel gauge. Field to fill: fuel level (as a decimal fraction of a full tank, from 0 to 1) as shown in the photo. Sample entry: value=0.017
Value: value=0.25
